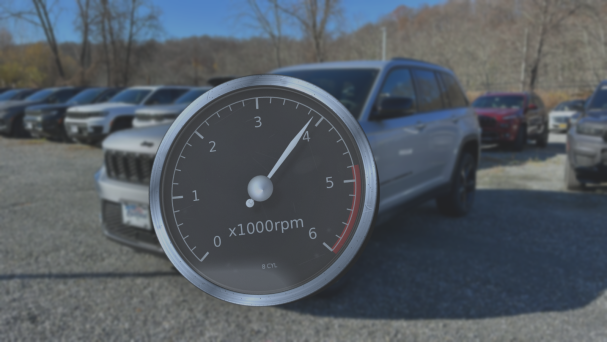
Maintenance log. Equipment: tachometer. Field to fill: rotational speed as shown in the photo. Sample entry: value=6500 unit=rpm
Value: value=3900 unit=rpm
